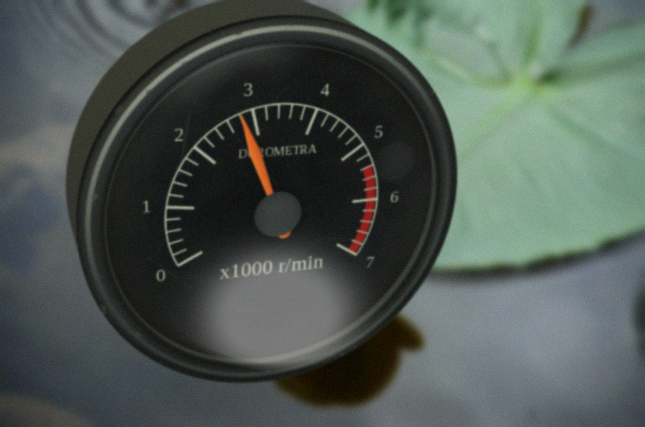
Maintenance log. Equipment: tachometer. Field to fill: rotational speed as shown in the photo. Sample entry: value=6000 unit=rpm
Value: value=2800 unit=rpm
